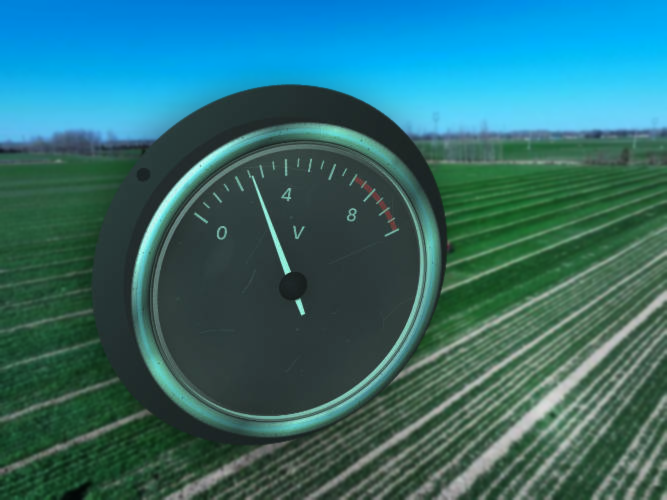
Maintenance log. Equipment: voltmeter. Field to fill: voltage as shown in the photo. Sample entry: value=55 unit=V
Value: value=2.5 unit=V
